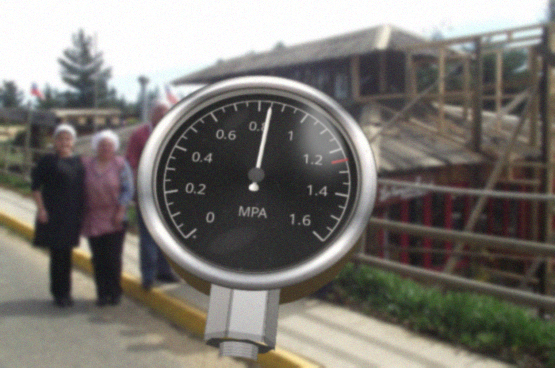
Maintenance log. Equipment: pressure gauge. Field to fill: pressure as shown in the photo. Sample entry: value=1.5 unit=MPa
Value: value=0.85 unit=MPa
